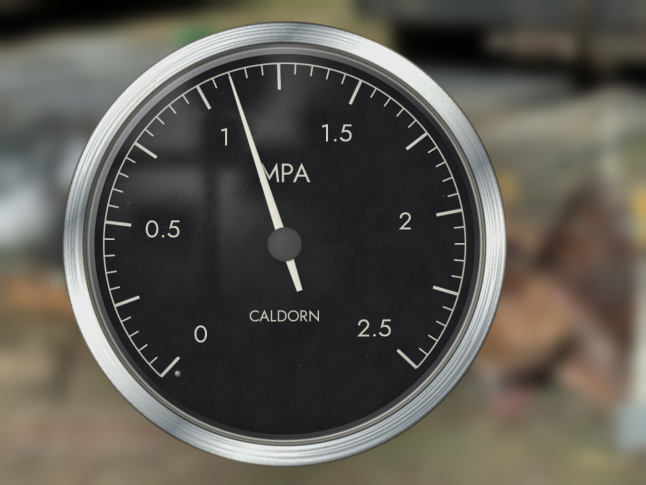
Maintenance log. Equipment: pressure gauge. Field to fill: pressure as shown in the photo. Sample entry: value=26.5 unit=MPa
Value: value=1.1 unit=MPa
